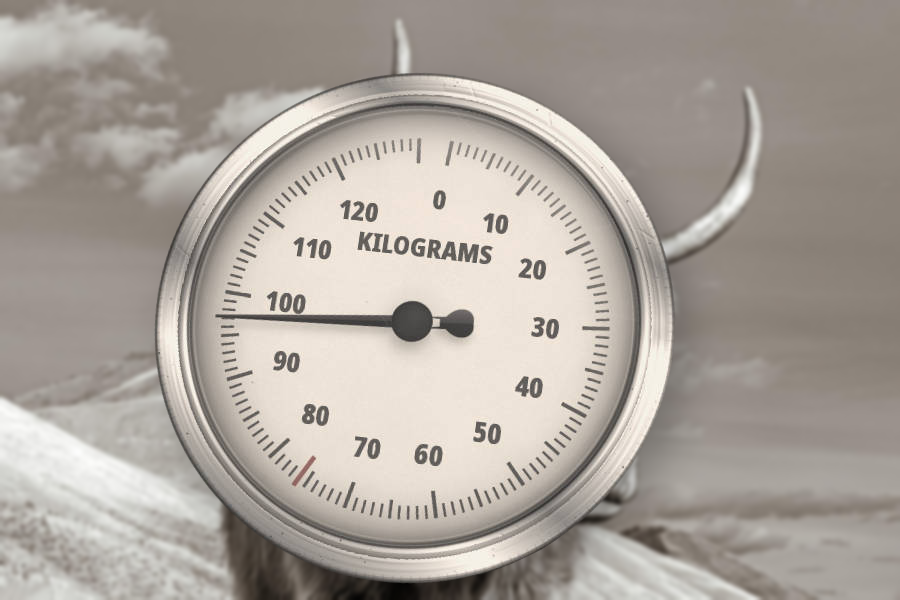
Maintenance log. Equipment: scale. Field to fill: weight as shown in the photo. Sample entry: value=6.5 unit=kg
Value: value=97 unit=kg
